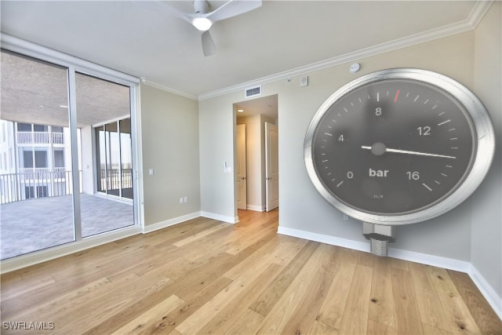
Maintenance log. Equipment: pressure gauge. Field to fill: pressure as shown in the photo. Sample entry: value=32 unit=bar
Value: value=14 unit=bar
